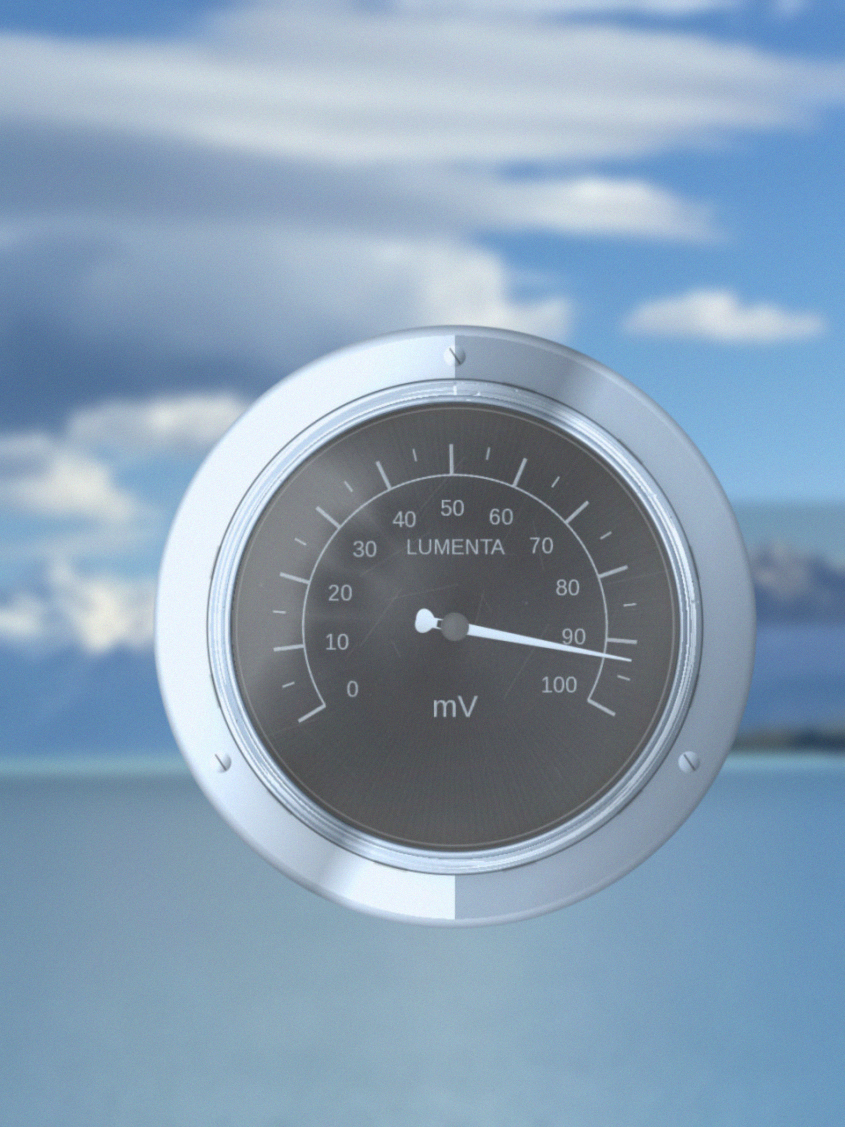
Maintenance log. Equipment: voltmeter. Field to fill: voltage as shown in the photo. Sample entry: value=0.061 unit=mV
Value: value=92.5 unit=mV
